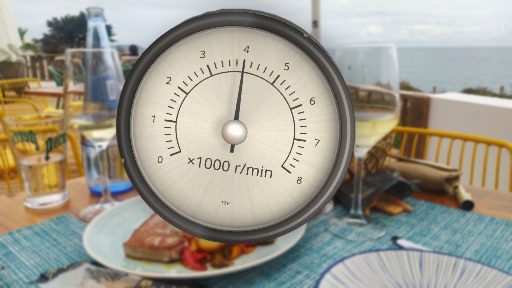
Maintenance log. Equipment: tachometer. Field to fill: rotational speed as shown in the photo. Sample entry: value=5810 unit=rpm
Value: value=4000 unit=rpm
